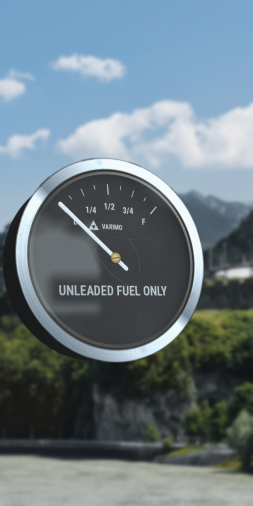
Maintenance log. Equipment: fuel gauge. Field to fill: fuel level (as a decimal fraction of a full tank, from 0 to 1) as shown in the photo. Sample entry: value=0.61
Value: value=0
